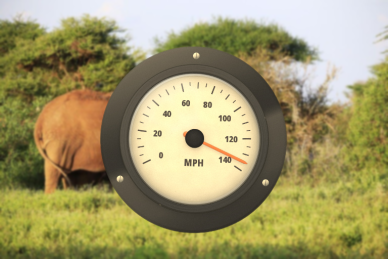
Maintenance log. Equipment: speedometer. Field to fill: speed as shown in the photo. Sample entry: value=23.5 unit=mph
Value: value=135 unit=mph
